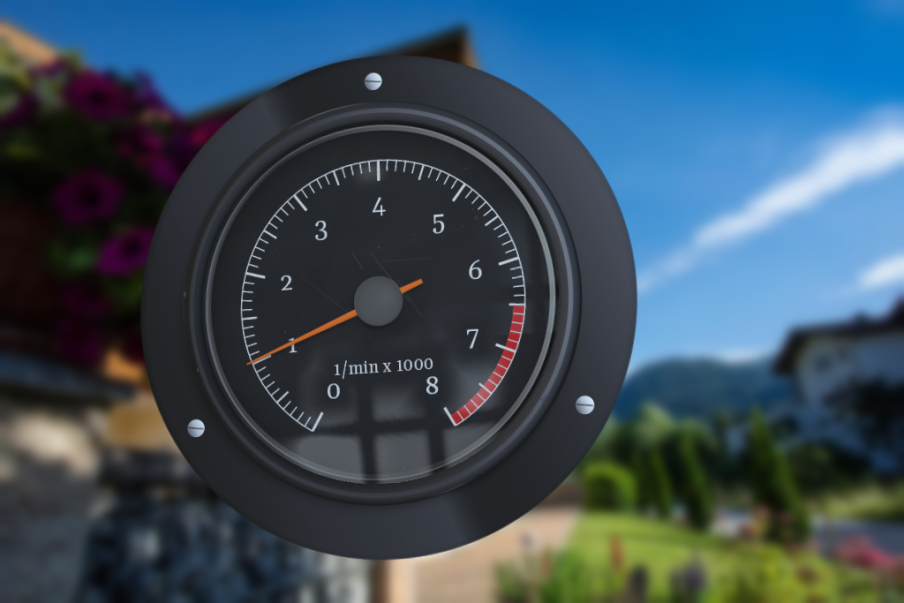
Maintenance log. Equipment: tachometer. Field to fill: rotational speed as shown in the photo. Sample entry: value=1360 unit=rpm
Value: value=1000 unit=rpm
